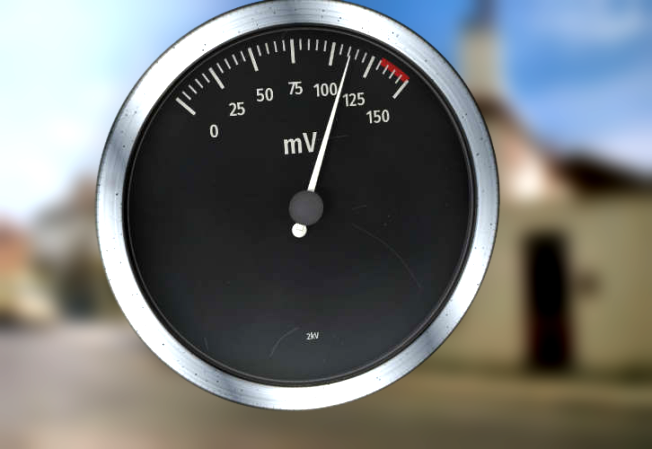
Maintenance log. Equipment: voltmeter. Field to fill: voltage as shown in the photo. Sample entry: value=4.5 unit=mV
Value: value=110 unit=mV
